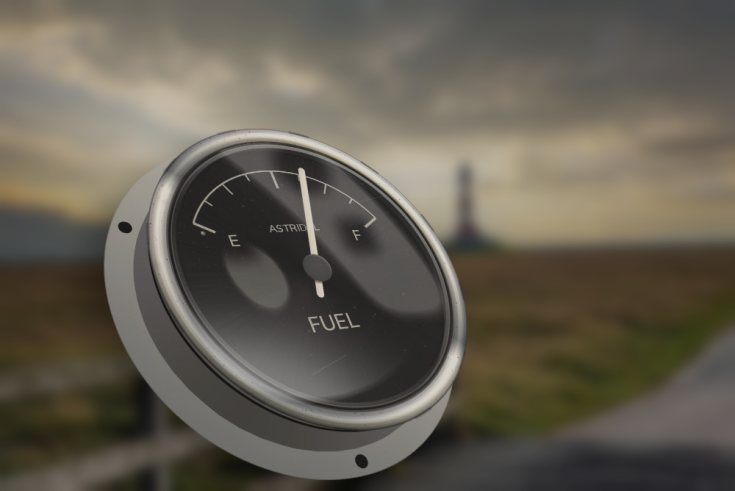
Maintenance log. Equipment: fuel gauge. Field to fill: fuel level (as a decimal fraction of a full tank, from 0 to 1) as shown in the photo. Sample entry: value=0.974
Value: value=0.625
